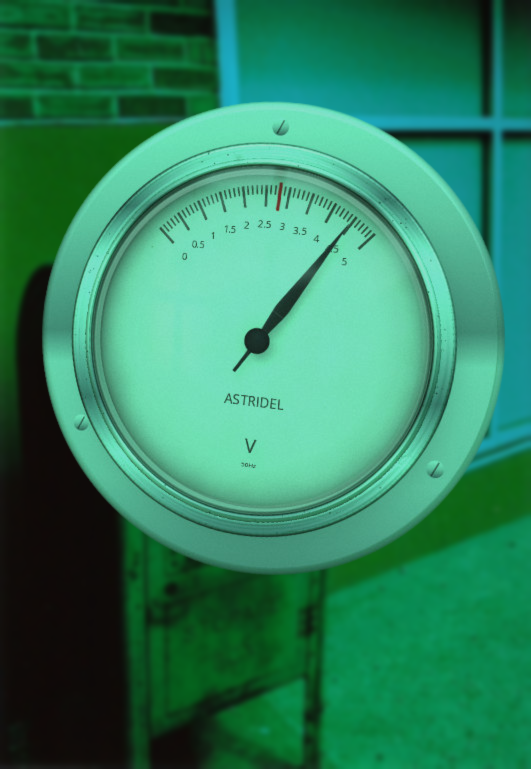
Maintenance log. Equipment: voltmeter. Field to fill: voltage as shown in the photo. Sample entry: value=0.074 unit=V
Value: value=4.5 unit=V
